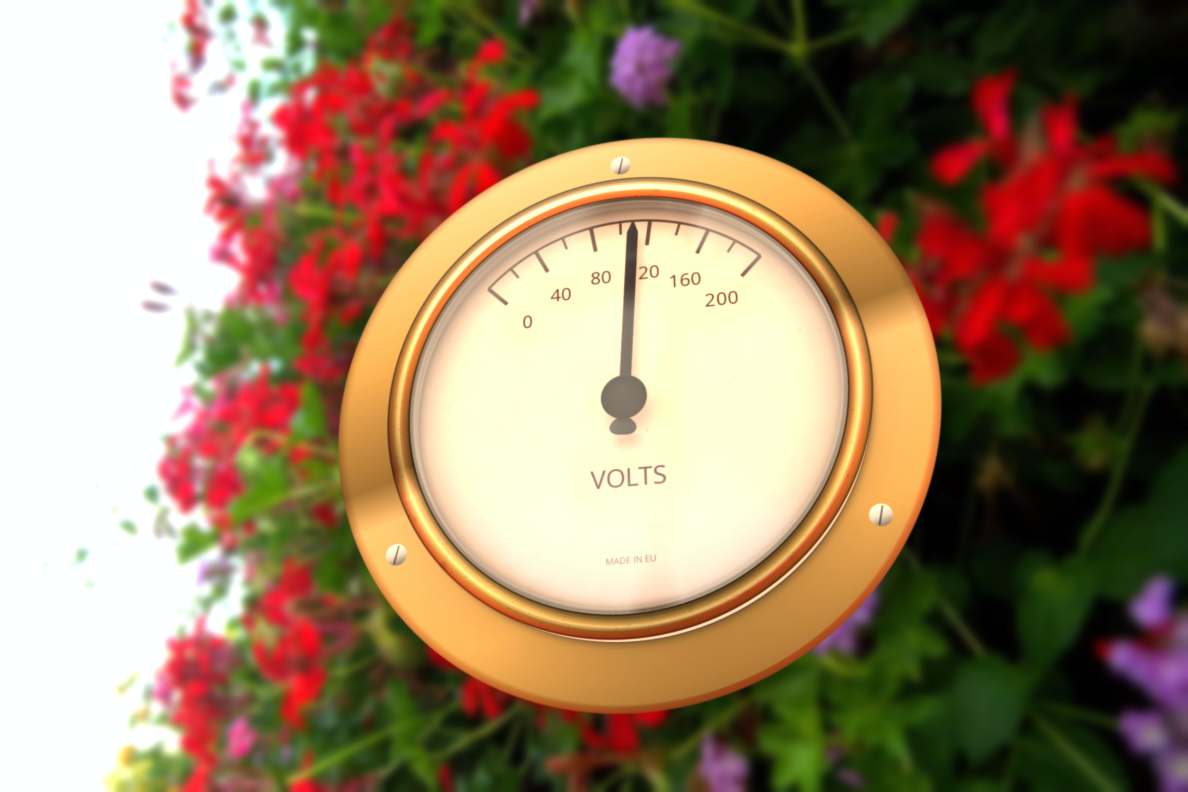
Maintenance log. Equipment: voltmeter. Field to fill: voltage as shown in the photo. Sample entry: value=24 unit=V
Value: value=110 unit=V
